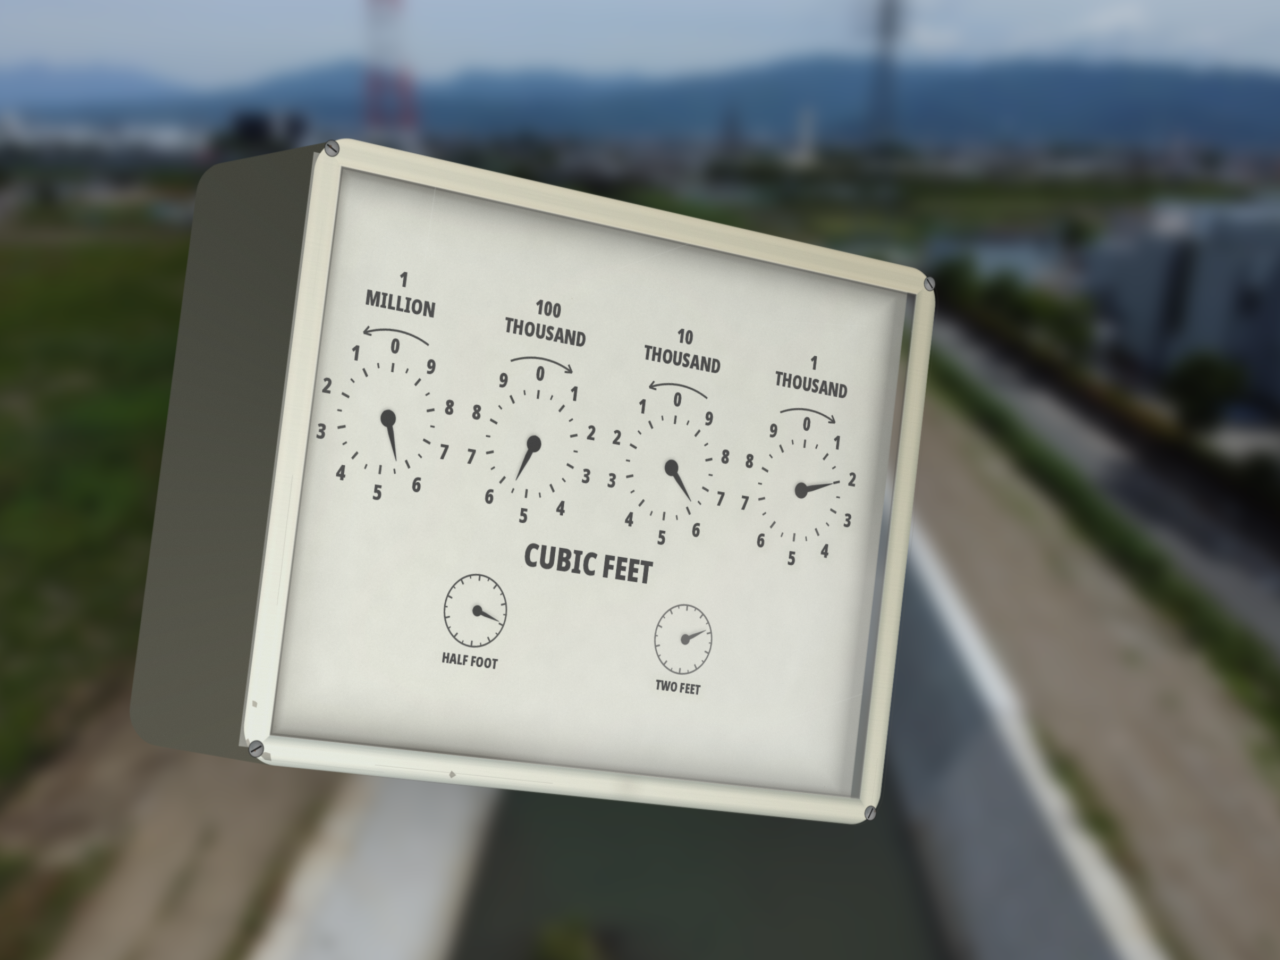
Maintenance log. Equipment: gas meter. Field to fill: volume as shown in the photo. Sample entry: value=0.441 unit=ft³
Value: value=556200 unit=ft³
